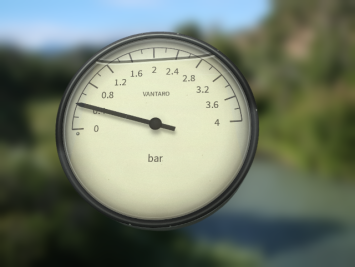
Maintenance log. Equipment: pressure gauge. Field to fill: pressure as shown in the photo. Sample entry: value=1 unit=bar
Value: value=0.4 unit=bar
